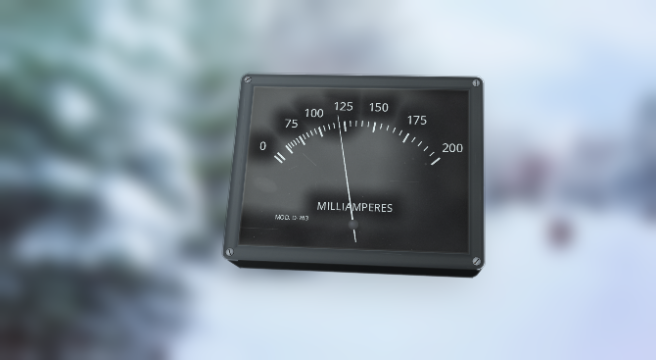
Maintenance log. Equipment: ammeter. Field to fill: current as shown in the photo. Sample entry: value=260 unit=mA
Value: value=120 unit=mA
